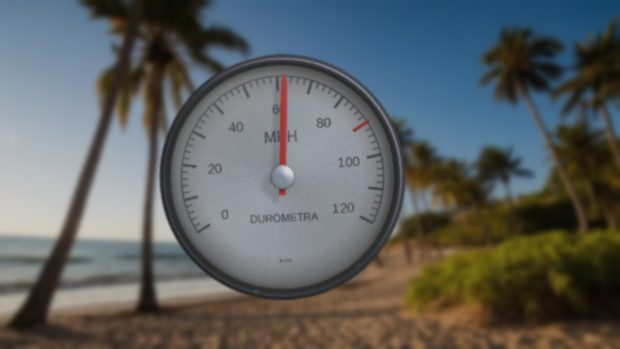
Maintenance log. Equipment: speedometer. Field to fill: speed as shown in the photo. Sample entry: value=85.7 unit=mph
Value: value=62 unit=mph
